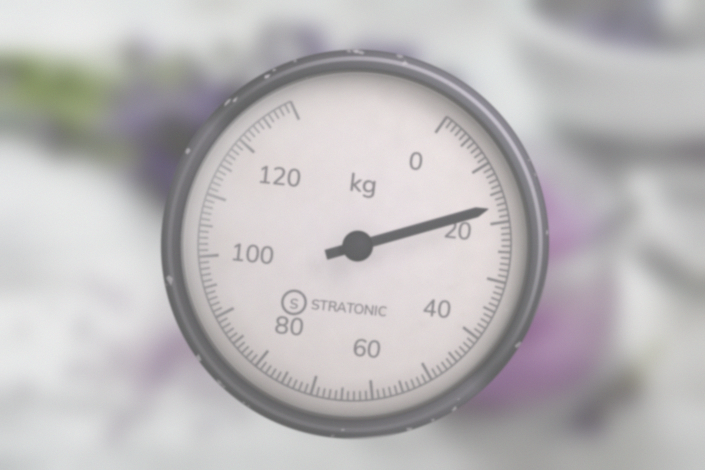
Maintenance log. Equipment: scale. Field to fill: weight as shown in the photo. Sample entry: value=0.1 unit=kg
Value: value=17 unit=kg
